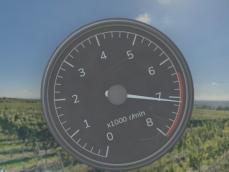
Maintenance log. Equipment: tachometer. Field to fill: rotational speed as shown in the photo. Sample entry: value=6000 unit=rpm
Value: value=7100 unit=rpm
